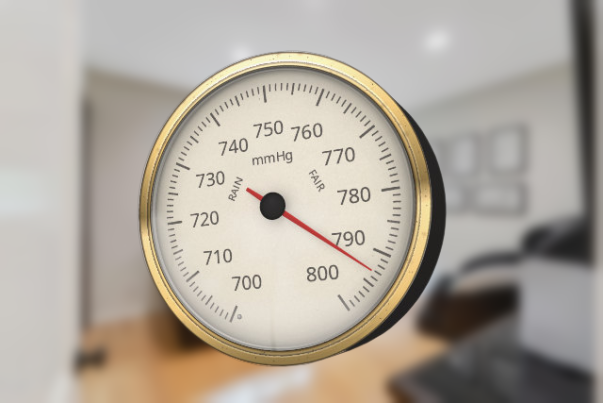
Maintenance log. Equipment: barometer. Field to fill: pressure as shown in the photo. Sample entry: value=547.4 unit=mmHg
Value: value=793 unit=mmHg
